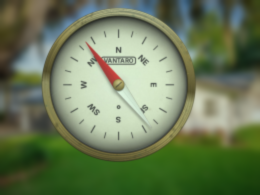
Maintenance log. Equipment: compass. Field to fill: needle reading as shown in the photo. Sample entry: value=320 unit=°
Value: value=322.5 unit=°
